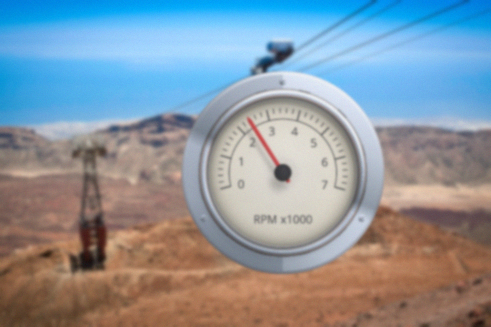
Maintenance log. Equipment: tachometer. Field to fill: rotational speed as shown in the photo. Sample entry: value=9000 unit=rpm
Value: value=2400 unit=rpm
